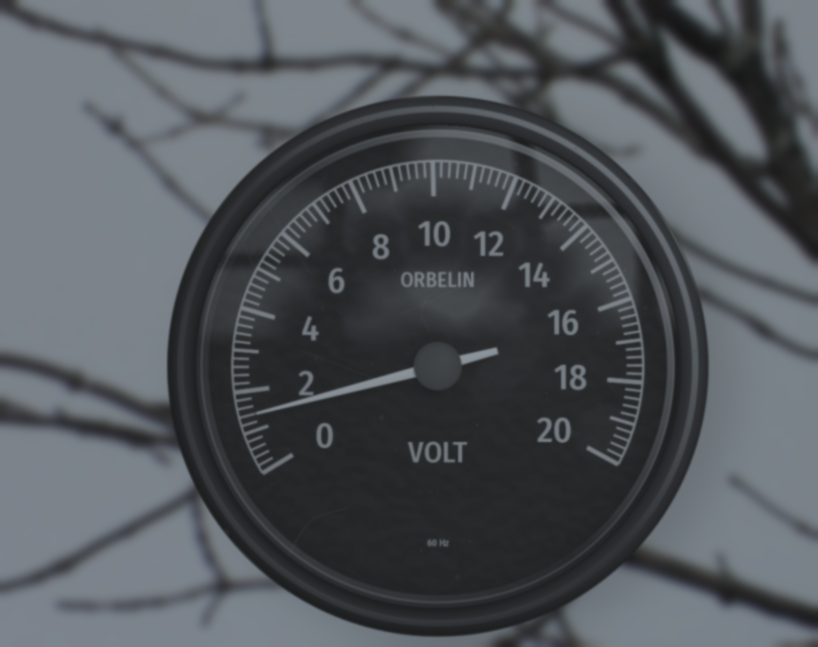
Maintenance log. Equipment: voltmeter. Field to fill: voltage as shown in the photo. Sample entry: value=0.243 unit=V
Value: value=1.4 unit=V
